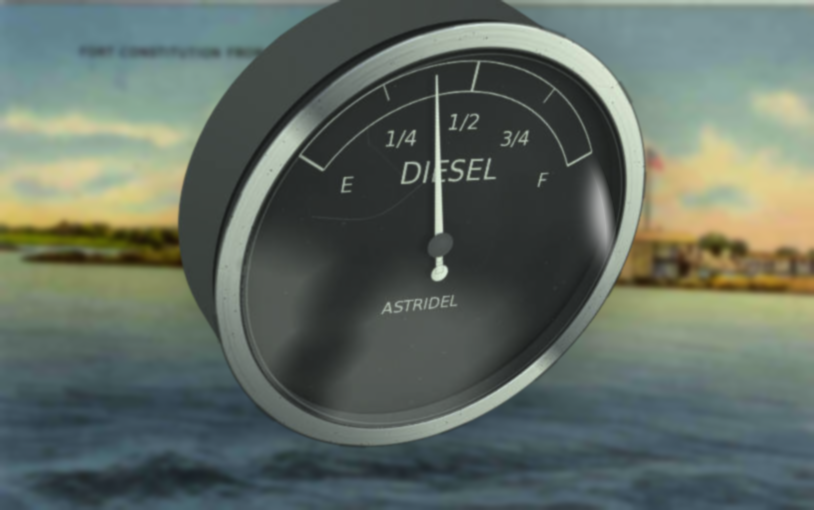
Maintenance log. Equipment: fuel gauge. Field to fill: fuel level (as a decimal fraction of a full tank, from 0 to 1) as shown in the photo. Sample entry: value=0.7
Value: value=0.375
